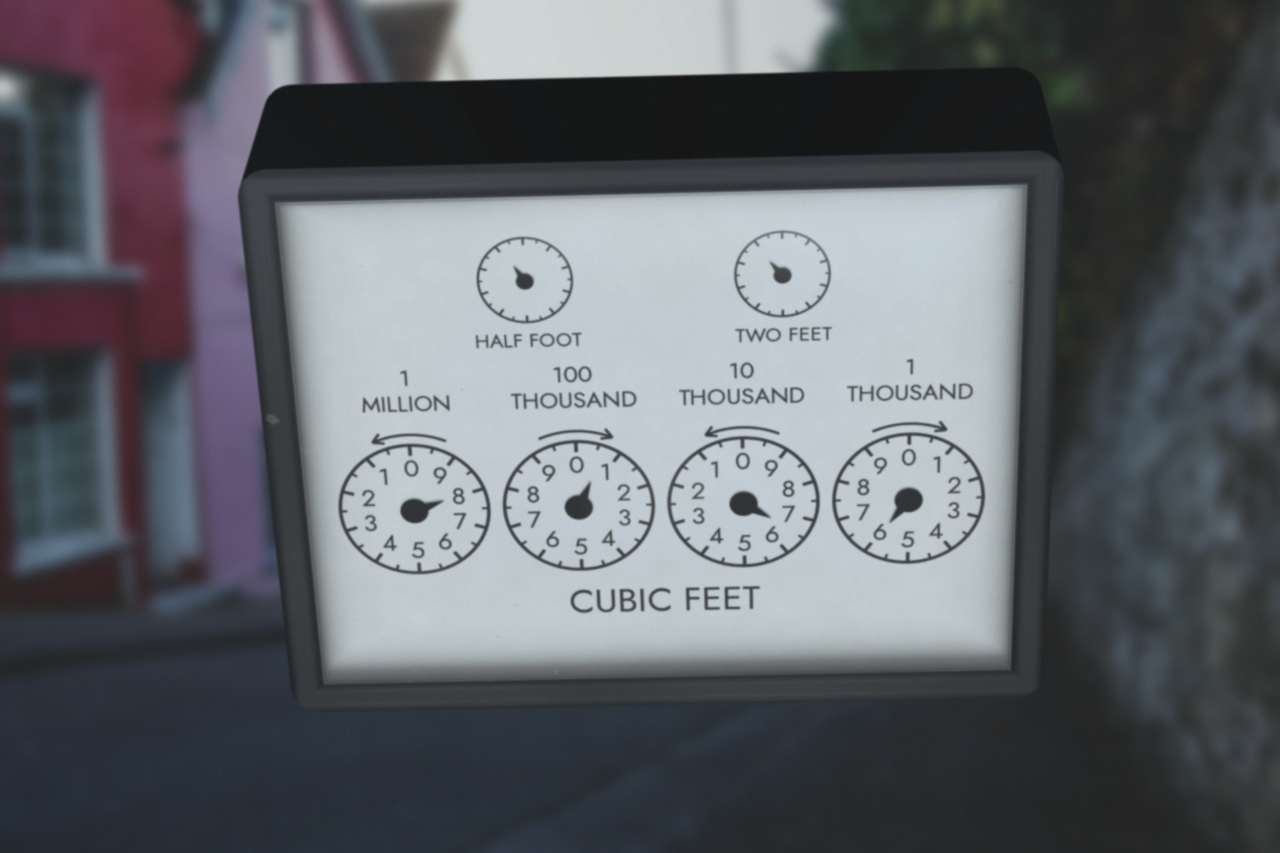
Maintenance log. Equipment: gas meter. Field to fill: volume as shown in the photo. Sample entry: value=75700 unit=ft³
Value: value=806600 unit=ft³
